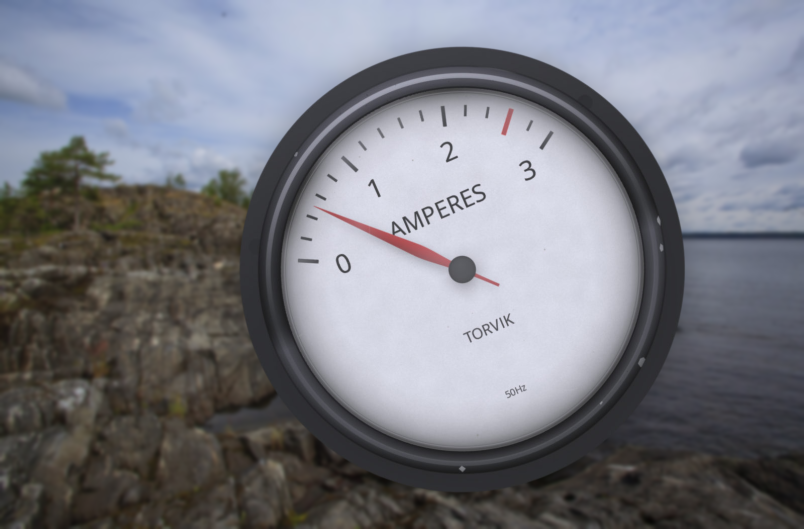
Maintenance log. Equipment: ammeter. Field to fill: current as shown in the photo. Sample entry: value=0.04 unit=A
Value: value=0.5 unit=A
